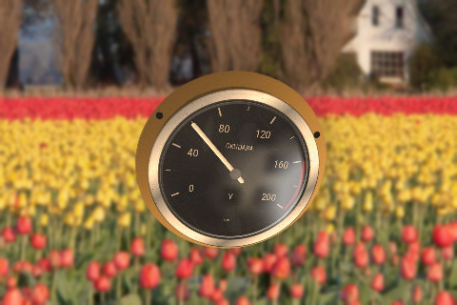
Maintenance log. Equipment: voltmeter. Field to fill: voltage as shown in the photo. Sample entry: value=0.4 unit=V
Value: value=60 unit=V
